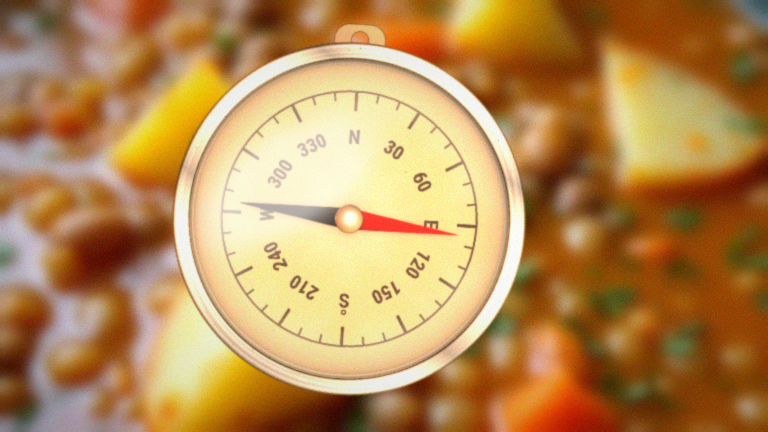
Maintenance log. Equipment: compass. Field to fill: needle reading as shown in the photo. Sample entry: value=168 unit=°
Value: value=95 unit=°
